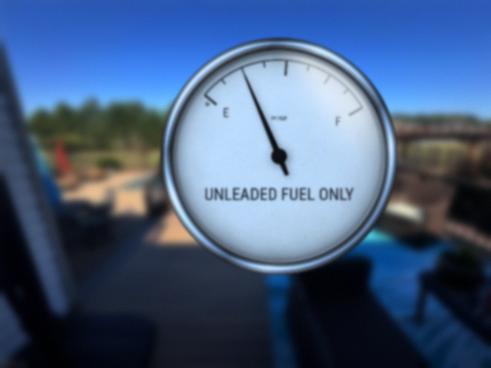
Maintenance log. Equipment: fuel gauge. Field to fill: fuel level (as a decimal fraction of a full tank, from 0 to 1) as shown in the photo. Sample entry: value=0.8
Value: value=0.25
